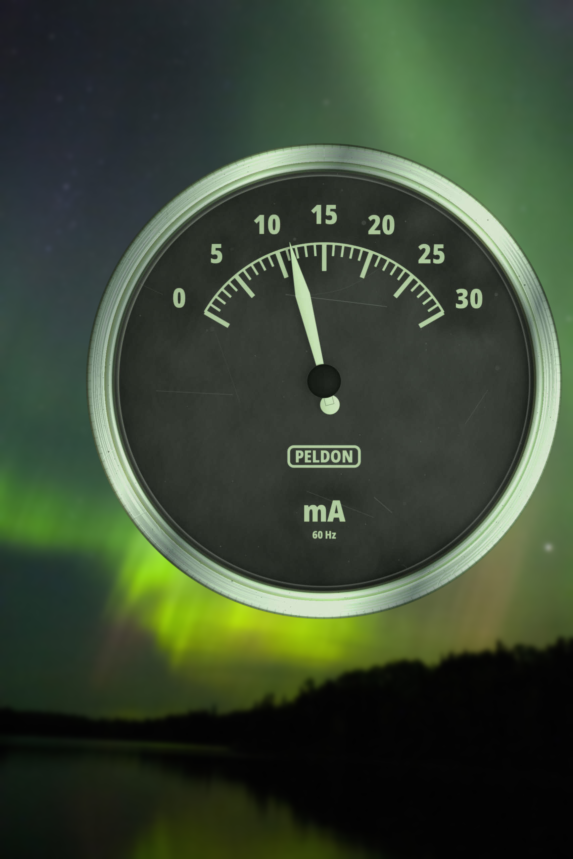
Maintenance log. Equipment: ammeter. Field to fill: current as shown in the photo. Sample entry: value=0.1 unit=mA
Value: value=11.5 unit=mA
